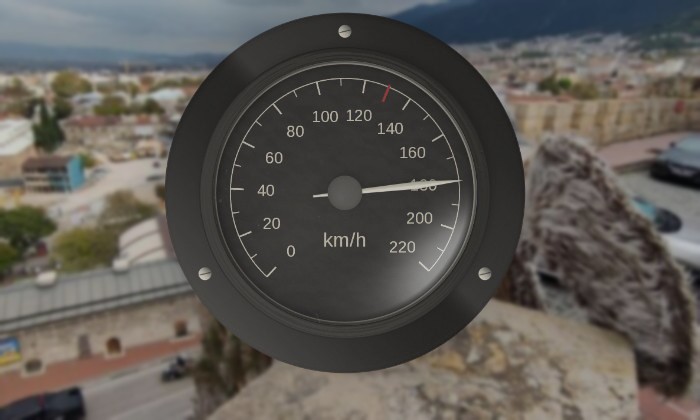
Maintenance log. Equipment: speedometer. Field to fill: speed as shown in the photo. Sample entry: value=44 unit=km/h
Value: value=180 unit=km/h
